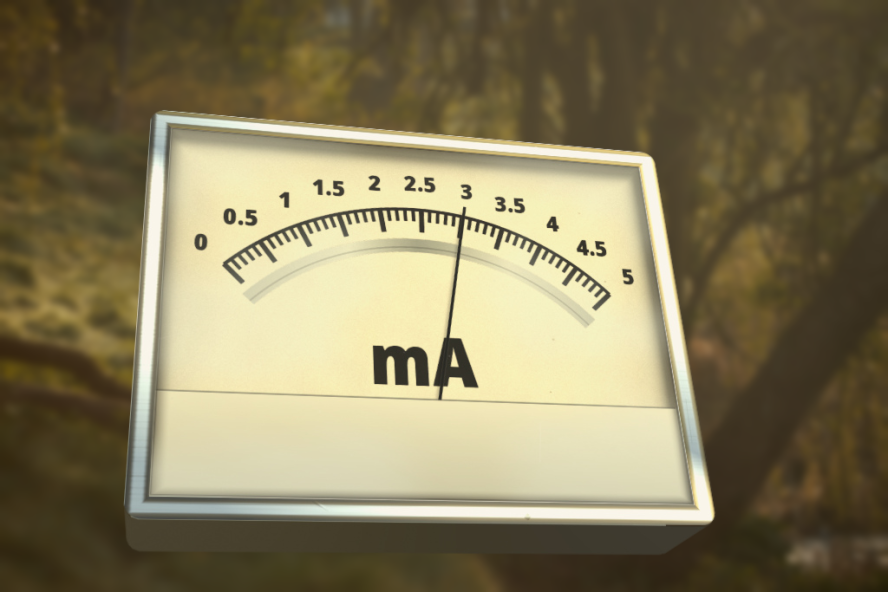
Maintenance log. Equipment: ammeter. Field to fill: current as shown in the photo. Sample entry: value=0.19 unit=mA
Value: value=3 unit=mA
